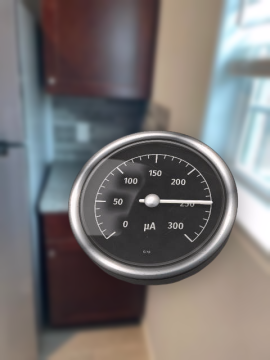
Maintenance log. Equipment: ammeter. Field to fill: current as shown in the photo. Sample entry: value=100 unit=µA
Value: value=250 unit=µA
